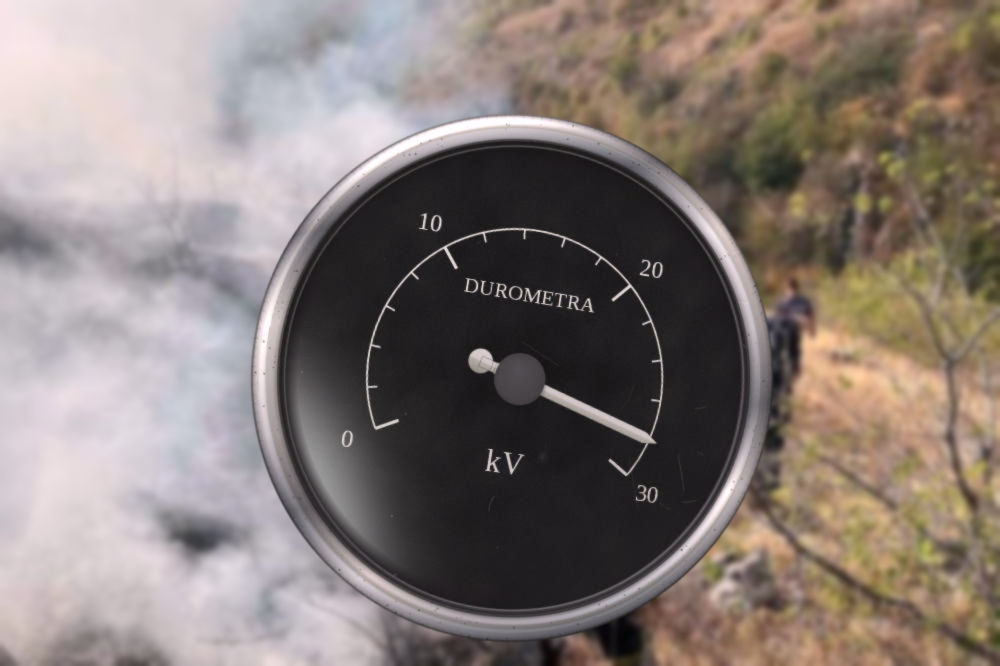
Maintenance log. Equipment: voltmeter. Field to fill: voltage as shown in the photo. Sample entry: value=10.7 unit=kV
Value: value=28 unit=kV
